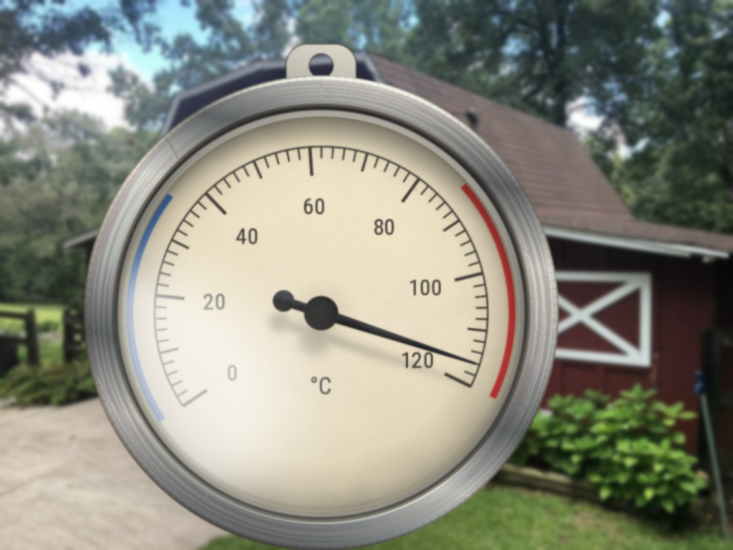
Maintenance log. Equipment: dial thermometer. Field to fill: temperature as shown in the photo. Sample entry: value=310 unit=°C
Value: value=116 unit=°C
